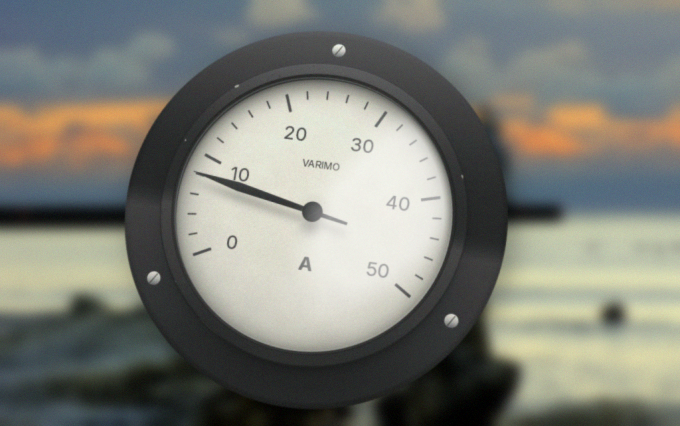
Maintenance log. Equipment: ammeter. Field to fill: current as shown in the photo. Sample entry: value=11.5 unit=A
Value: value=8 unit=A
